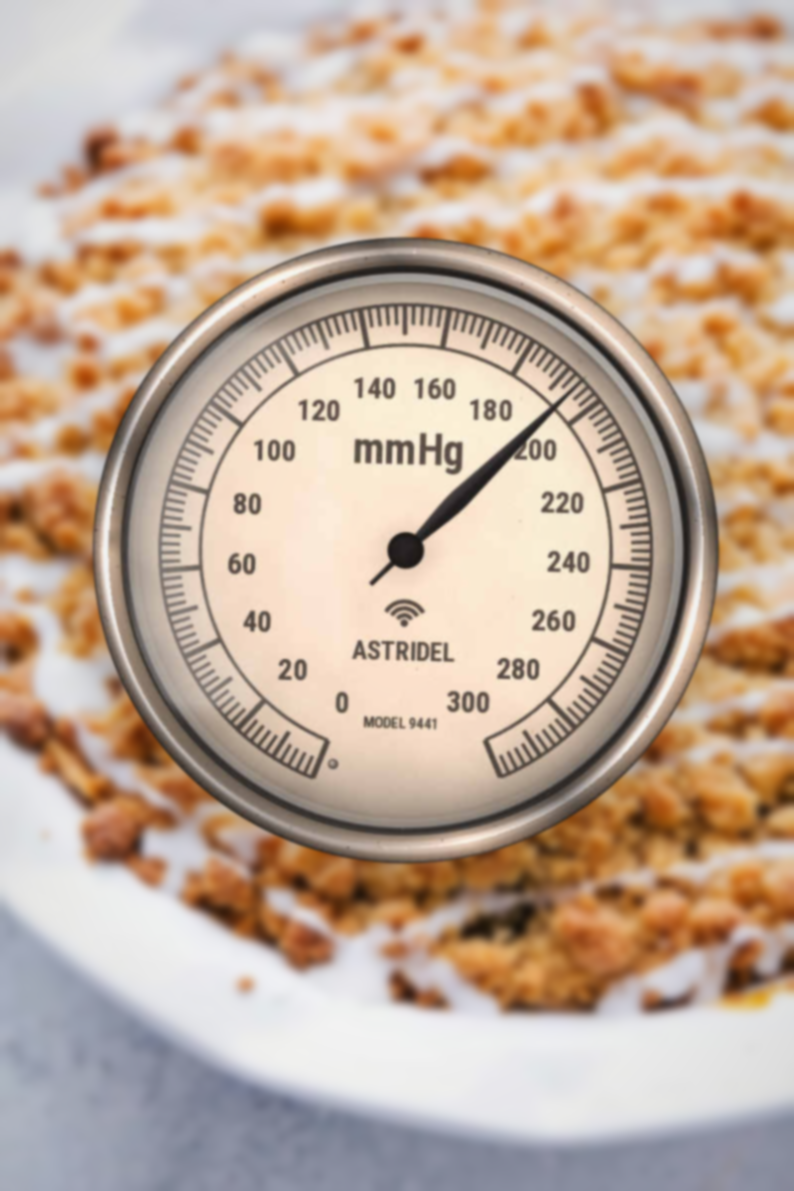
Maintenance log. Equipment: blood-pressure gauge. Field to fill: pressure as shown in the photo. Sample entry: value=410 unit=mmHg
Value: value=194 unit=mmHg
